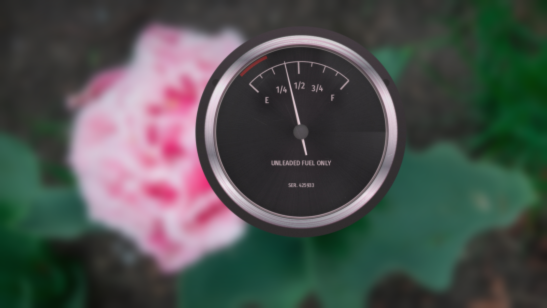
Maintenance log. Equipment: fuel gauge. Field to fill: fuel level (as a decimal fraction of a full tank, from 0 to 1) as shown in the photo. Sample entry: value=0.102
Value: value=0.375
